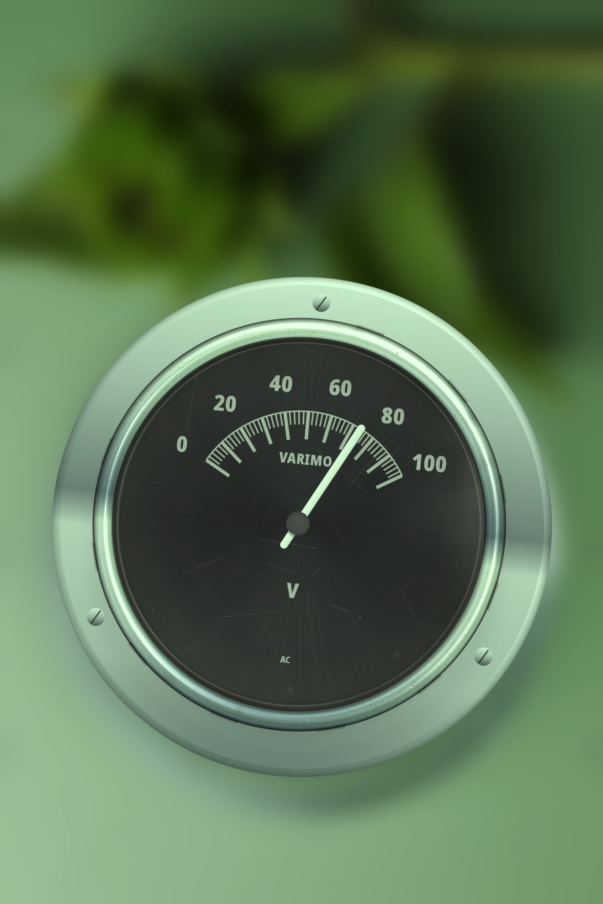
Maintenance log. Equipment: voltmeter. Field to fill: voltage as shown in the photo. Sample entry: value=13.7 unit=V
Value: value=74 unit=V
